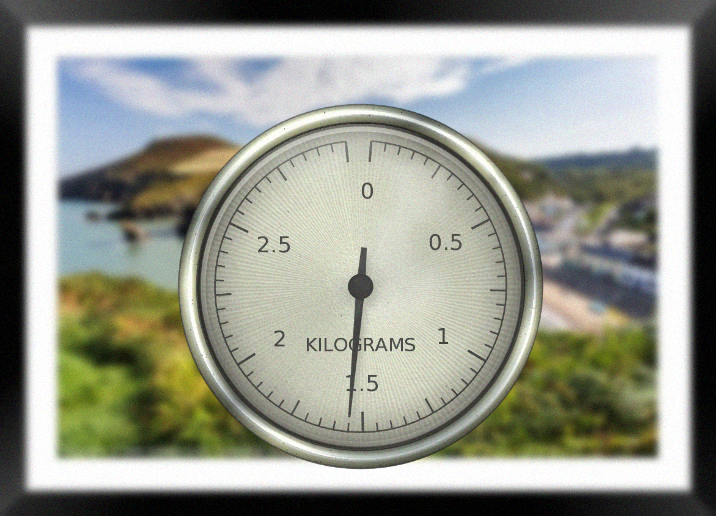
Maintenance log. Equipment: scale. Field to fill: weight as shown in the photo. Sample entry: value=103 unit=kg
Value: value=1.55 unit=kg
